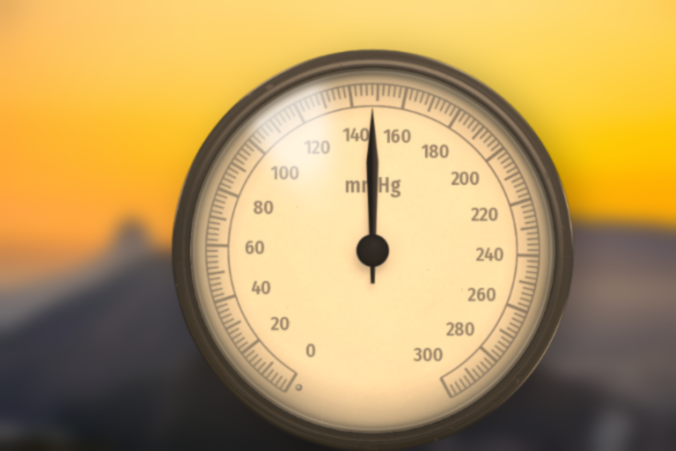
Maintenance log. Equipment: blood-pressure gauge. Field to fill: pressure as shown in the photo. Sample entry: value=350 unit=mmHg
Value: value=148 unit=mmHg
